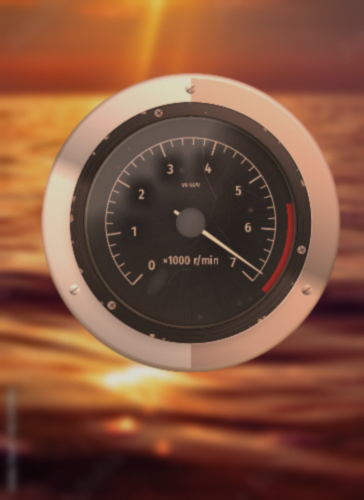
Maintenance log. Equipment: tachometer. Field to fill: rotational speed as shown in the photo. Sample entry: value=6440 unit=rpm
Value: value=6800 unit=rpm
